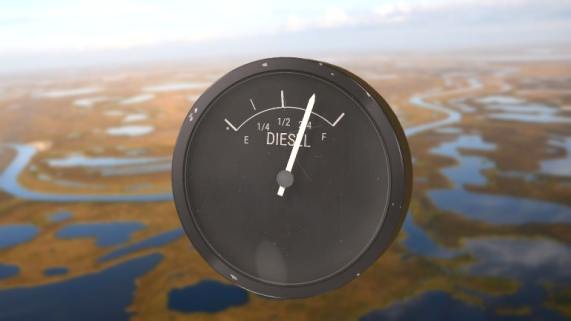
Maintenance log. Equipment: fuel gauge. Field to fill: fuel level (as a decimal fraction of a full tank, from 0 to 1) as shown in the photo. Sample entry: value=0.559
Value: value=0.75
